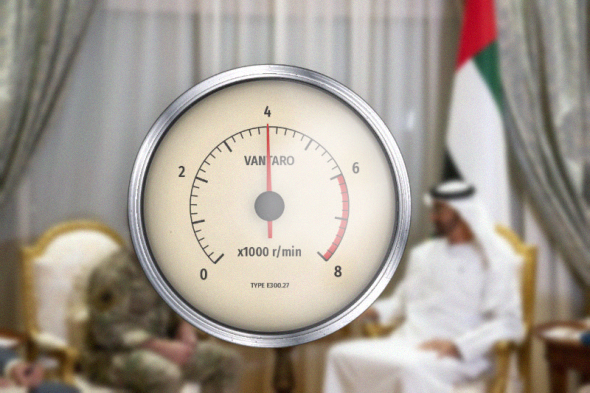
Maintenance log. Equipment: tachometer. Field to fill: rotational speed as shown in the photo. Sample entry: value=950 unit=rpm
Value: value=4000 unit=rpm
